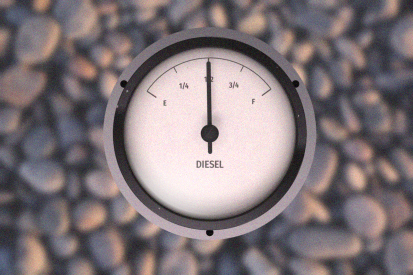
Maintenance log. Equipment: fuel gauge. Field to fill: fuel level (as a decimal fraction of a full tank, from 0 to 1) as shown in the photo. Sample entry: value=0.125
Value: value=0.5
